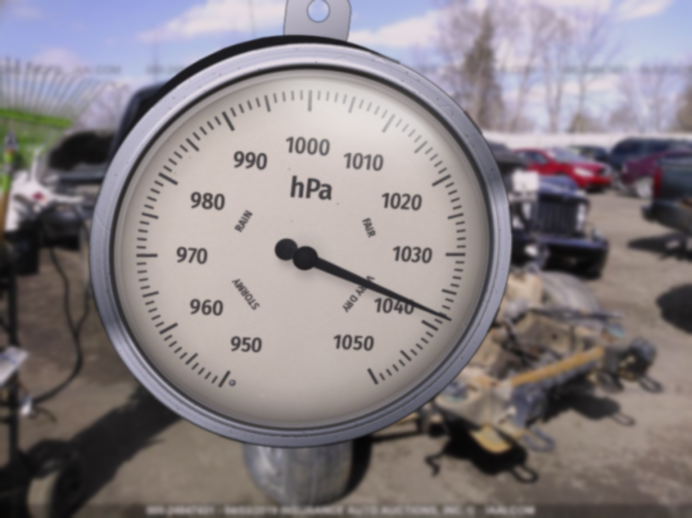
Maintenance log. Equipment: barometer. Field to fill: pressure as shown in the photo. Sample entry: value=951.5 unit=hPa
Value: value=1038 unit=hPa
